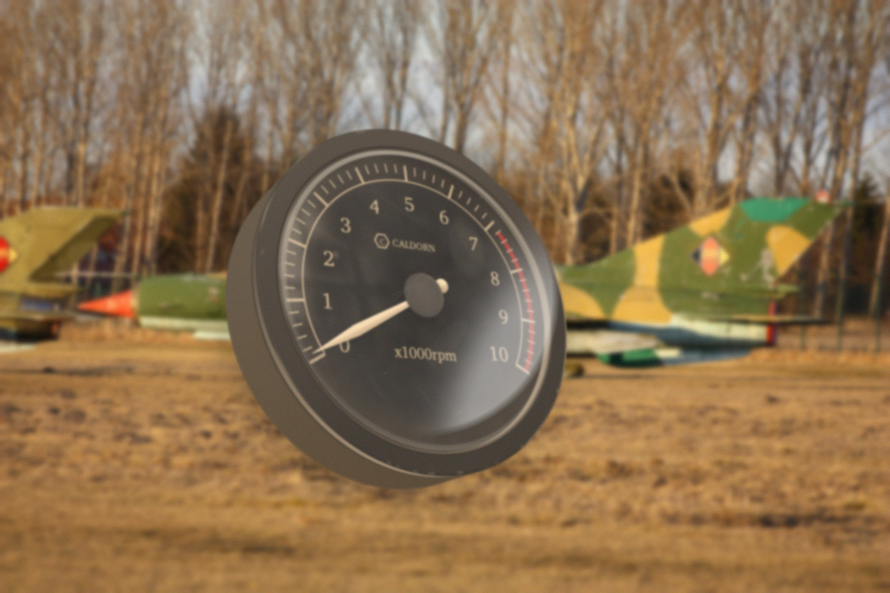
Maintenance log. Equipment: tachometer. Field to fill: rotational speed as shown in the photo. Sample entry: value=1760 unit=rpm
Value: value=100 unit=rpm
